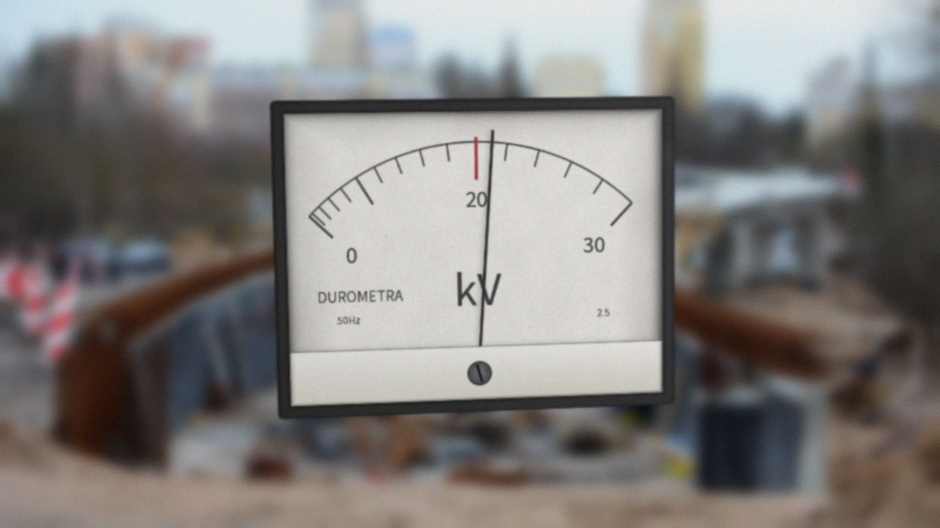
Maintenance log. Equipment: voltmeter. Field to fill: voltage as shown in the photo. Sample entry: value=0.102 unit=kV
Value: value=21 unit=kV
